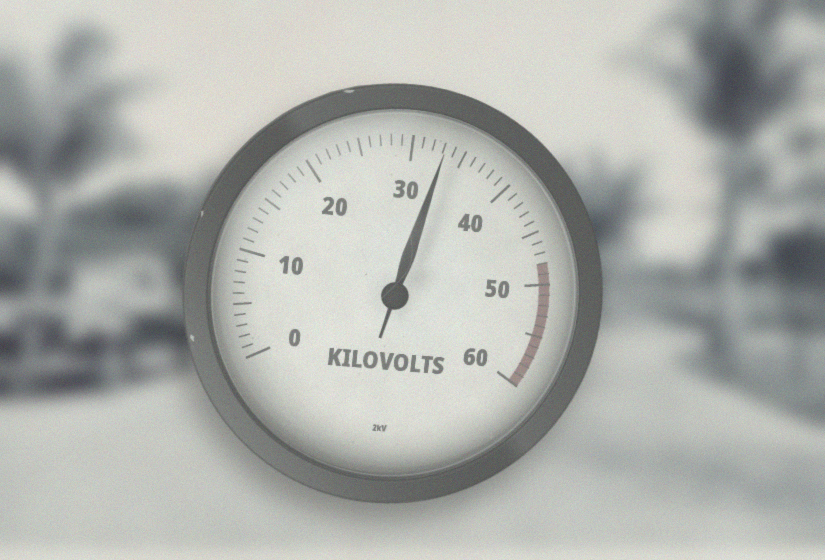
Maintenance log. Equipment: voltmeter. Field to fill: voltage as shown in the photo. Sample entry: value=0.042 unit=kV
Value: value=33 unit=kV
